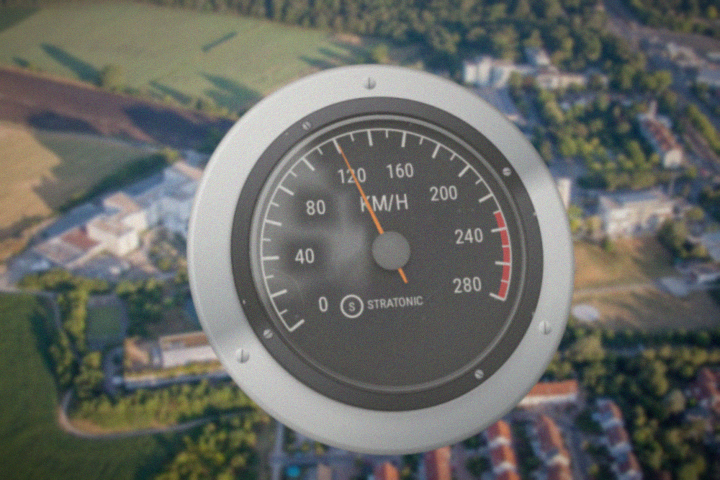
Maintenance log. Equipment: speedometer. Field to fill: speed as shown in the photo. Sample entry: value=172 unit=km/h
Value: value=120 unit=km/h
